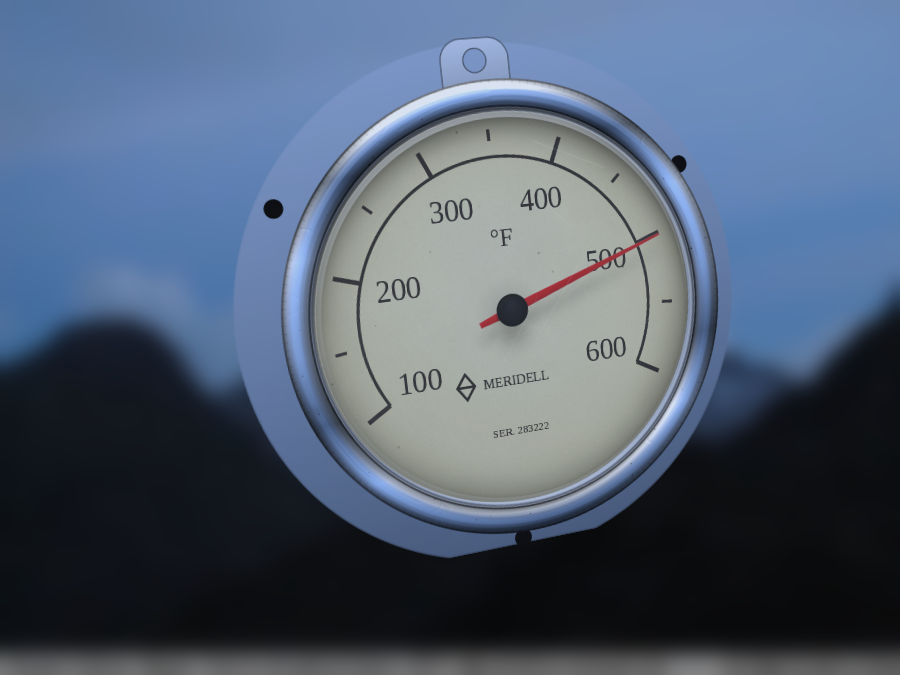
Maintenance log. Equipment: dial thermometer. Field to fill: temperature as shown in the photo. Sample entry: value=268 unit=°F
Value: value=500 unit=°F
